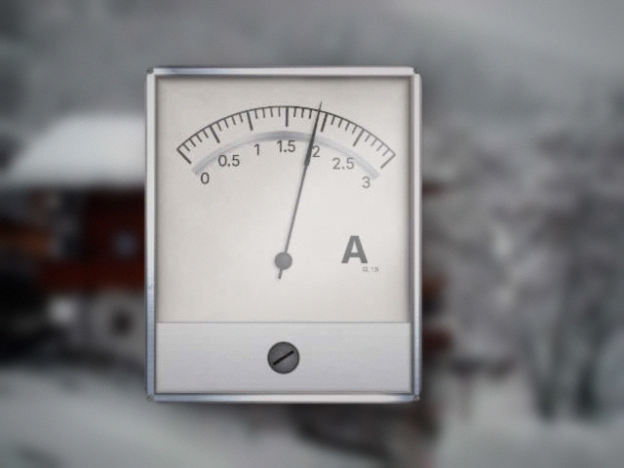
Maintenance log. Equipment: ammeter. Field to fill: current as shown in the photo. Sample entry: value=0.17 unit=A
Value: value=1.9 unit=A
